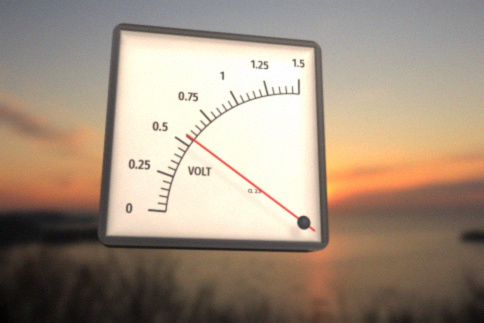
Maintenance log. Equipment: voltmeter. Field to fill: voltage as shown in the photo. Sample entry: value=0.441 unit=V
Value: value=0.55 unit=V
